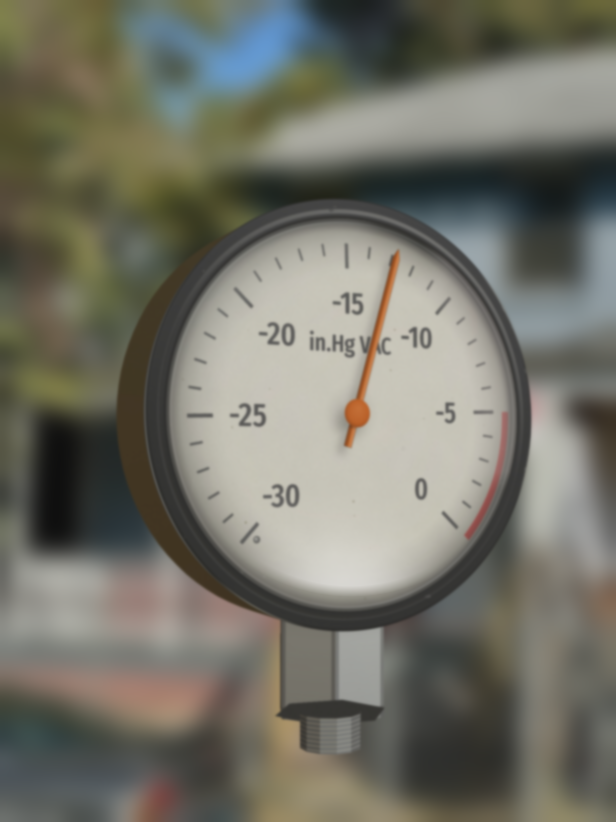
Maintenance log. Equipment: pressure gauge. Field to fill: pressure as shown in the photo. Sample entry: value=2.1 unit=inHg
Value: value=-13 unit=inHg
